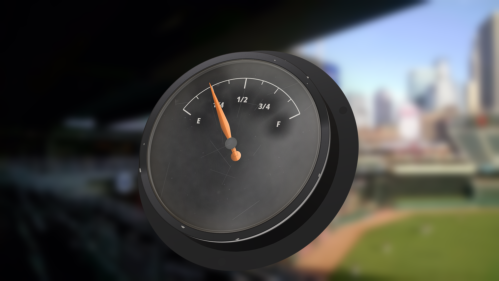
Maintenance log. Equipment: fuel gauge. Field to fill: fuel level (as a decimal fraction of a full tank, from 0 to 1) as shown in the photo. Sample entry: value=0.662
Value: value=0.25
